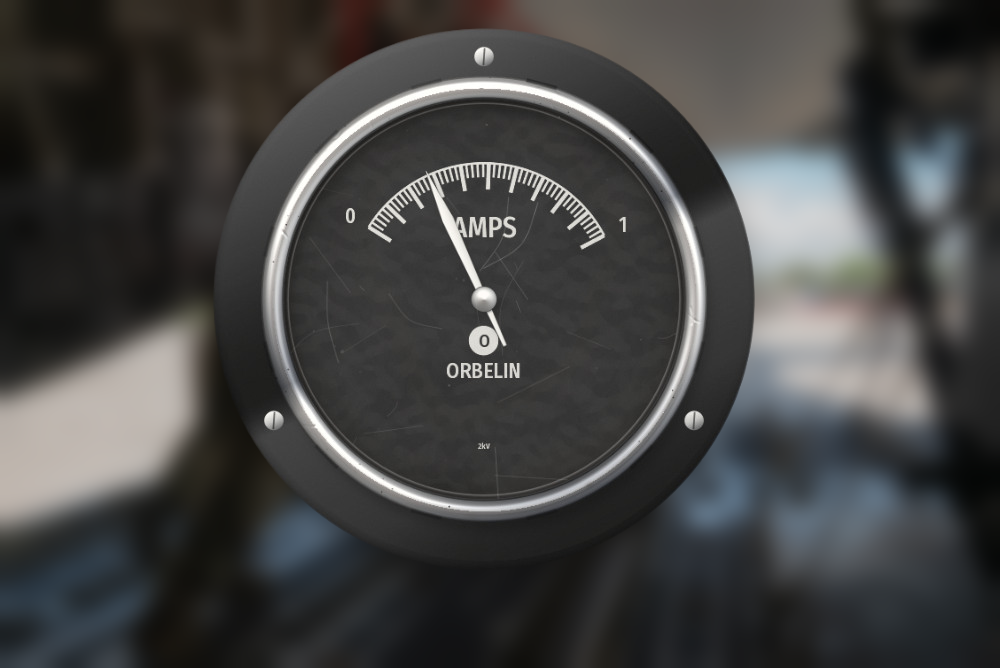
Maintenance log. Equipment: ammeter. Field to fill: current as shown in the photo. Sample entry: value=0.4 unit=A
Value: value=0.28 unit=A
